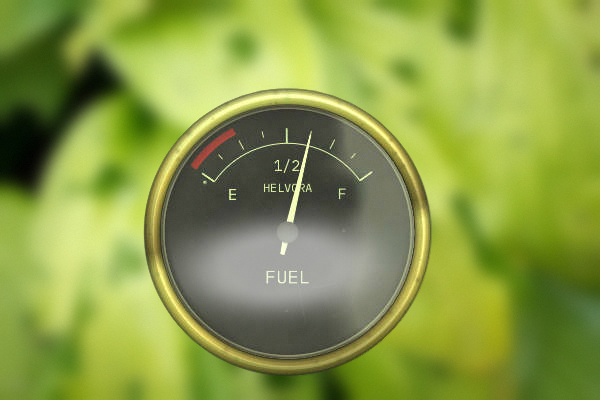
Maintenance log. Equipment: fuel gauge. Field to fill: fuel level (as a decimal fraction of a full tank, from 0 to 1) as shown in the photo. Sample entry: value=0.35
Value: value=0.625
